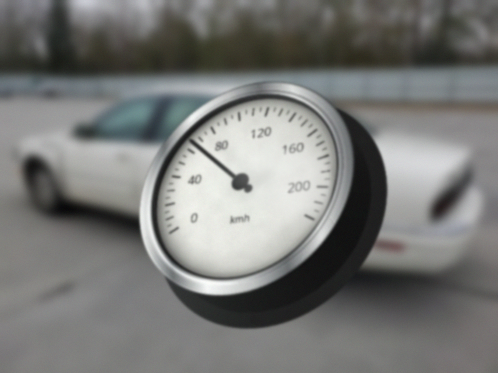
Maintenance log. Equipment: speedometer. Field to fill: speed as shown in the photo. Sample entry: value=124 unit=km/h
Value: value=65 unit=km/h
